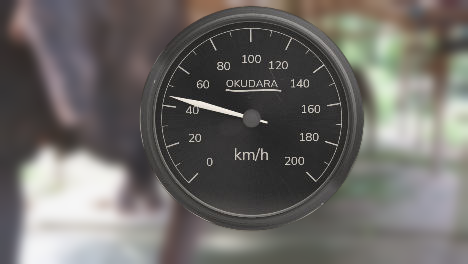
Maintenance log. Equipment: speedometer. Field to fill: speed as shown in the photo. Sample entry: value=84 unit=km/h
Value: value=45 unit=km/h
